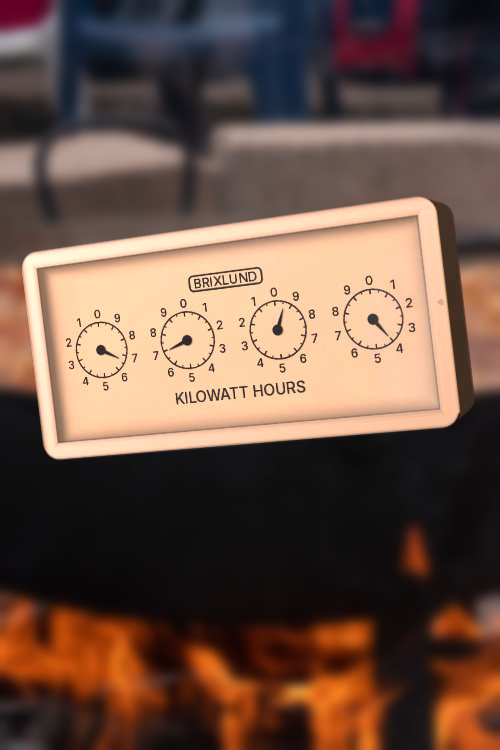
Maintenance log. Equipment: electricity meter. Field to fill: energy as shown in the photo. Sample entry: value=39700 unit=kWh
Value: value=6694 unit=kWh
